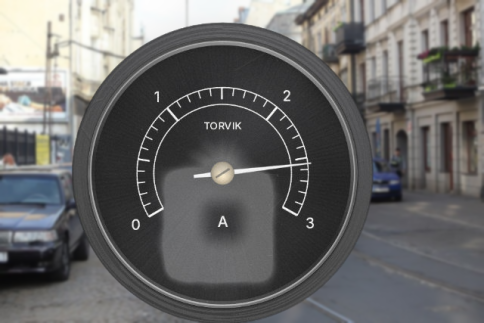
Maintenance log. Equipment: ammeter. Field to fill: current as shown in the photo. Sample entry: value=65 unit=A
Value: value=2.55 unit=A
